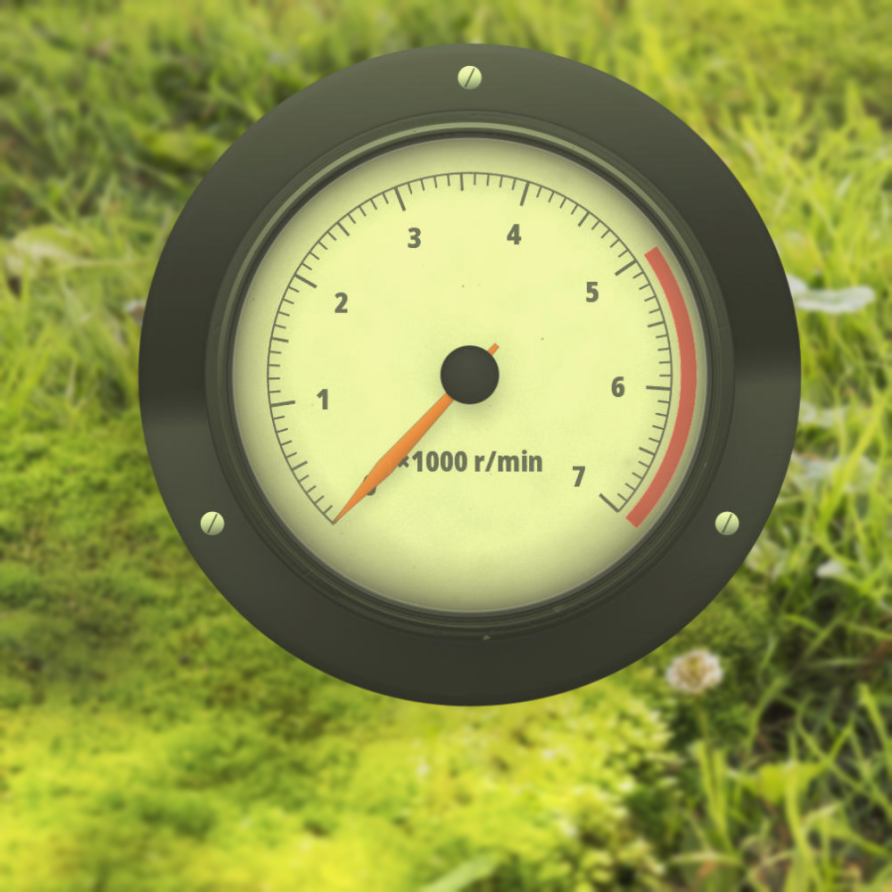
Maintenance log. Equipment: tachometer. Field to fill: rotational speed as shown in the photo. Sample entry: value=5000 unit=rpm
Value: value=0 unit=rpm
